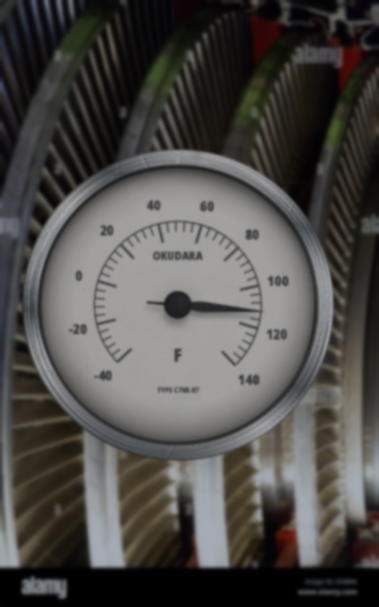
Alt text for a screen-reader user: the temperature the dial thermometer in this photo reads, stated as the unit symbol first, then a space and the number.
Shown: °F 112
